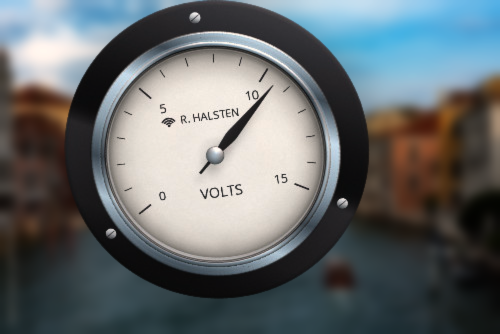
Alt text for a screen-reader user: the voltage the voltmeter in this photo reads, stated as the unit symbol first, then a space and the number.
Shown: V 10.5
